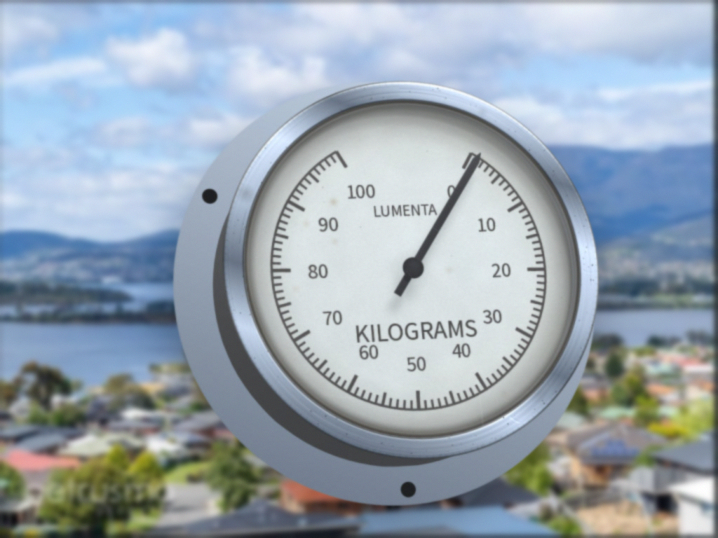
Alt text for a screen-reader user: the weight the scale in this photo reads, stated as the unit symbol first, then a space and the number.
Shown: kg 1
